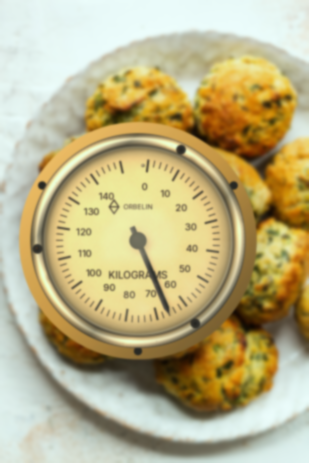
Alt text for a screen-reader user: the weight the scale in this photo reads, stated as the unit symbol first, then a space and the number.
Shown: kg 66
